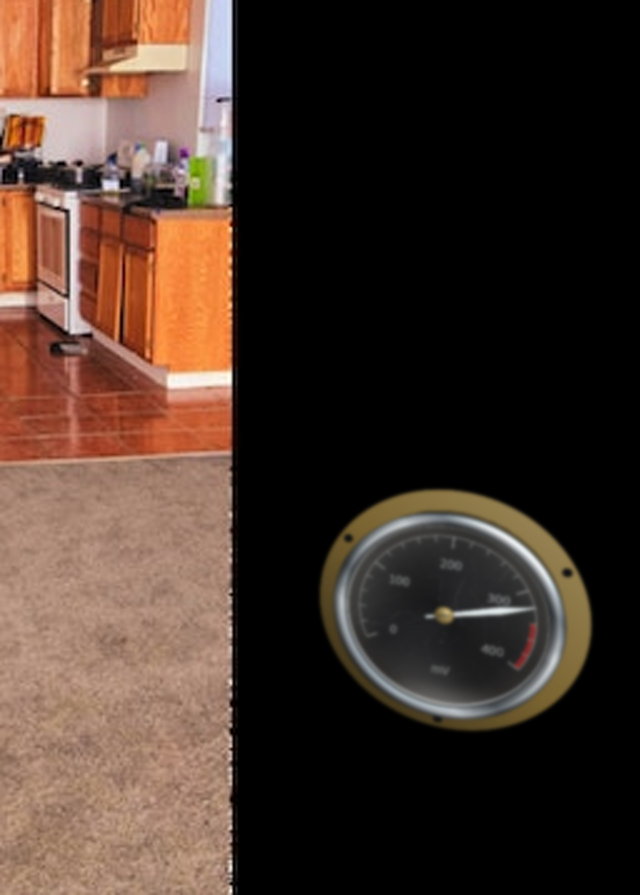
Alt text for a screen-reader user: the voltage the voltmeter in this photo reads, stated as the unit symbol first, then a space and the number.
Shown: mV 320
